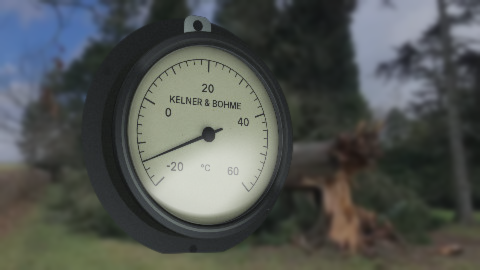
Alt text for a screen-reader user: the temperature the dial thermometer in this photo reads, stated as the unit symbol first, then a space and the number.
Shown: °C -14
